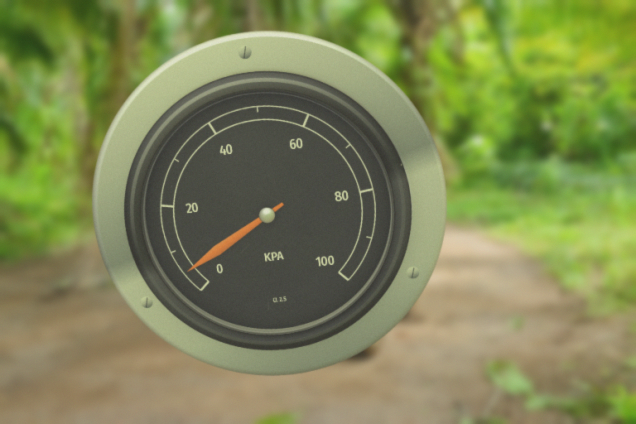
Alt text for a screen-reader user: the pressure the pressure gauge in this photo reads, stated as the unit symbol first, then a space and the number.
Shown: kPa 5
